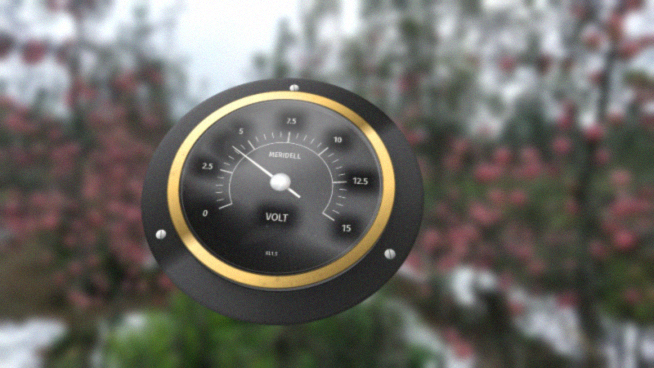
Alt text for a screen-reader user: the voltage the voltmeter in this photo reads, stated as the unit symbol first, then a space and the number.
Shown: V 4
